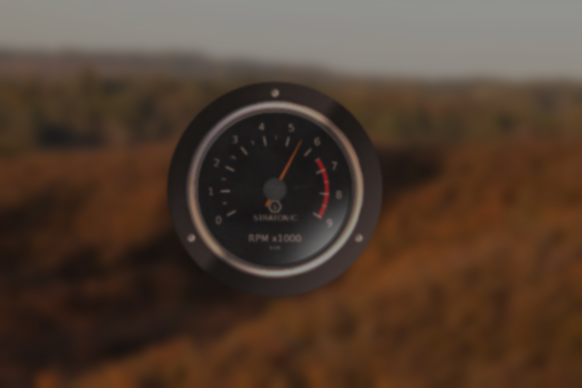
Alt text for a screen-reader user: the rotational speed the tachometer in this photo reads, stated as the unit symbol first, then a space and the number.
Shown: rpm 5500
